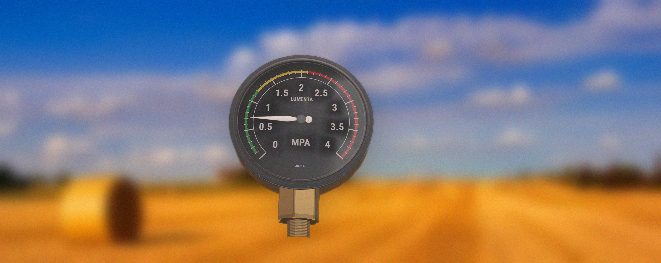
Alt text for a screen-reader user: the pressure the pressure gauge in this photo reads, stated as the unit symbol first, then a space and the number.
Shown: MPa 0.7
